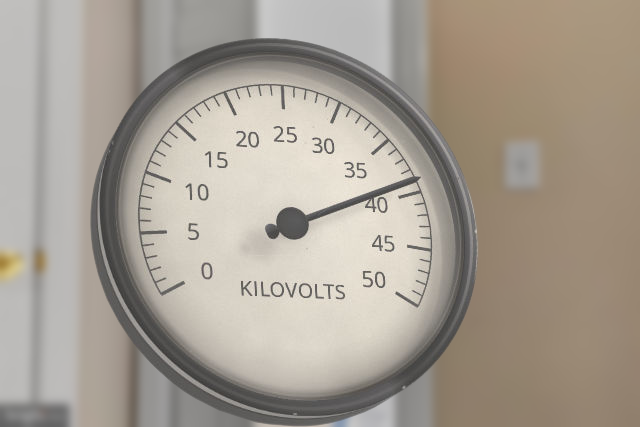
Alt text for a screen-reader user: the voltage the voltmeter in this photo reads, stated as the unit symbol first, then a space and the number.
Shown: kV 39
